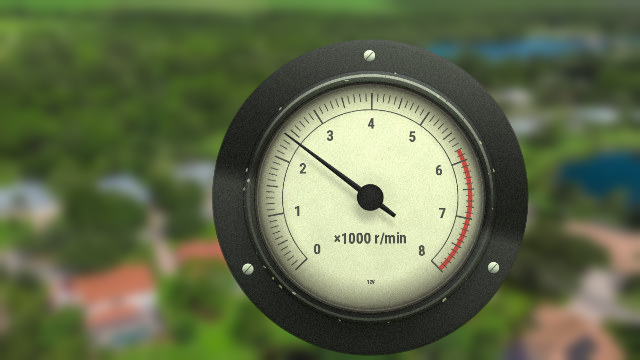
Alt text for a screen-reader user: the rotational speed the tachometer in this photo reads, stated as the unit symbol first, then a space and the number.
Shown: rpm 2400
